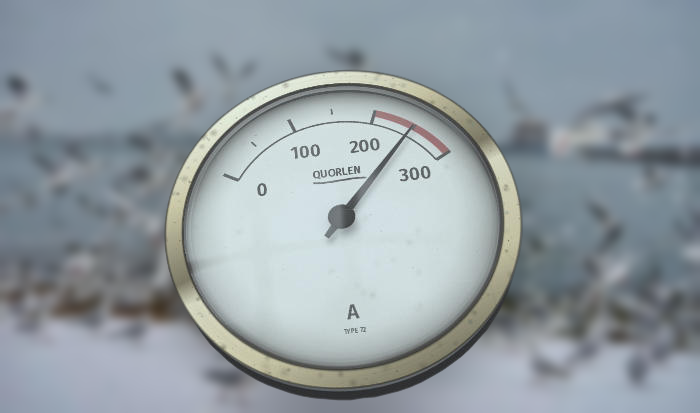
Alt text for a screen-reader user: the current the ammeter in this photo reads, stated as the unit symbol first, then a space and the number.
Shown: A 250
